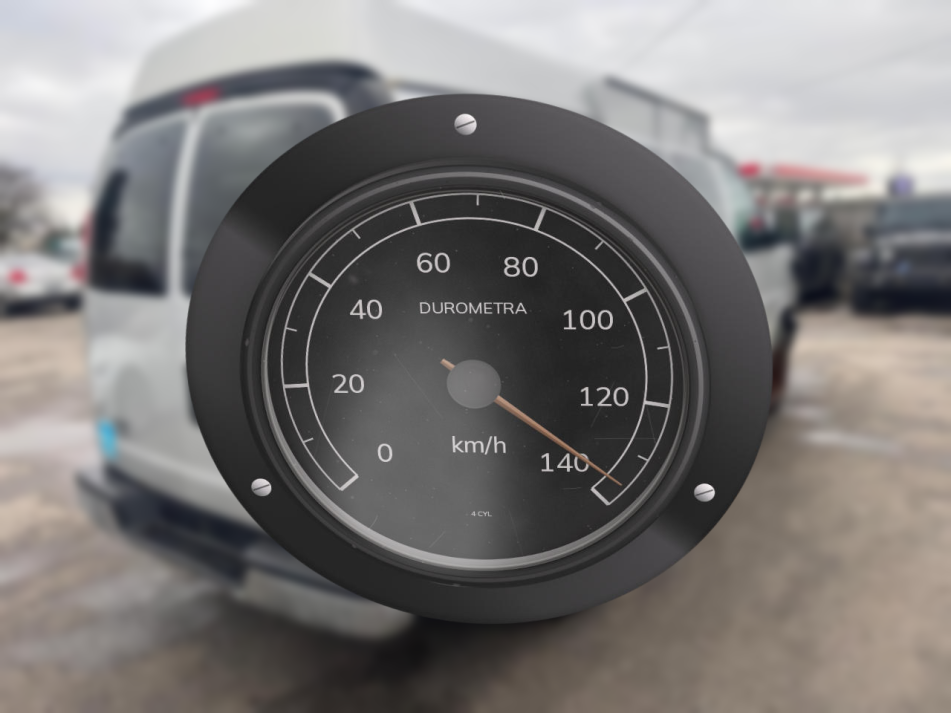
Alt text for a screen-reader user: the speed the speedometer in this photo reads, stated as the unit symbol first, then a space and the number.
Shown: km/h 135
